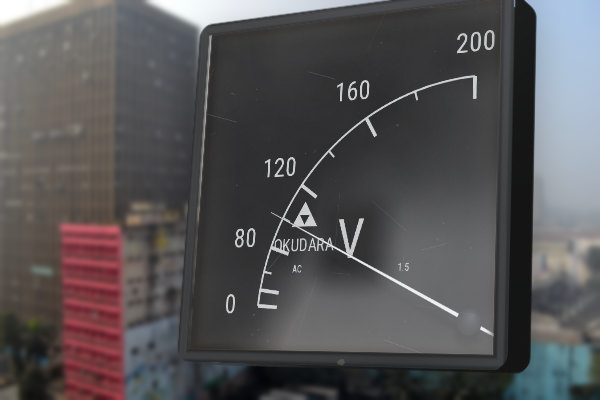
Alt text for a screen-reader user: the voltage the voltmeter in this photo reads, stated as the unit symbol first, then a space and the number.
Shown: V 100
